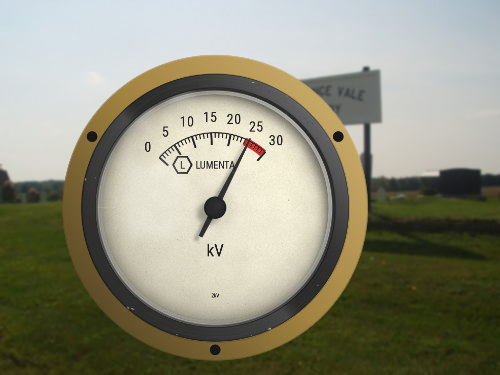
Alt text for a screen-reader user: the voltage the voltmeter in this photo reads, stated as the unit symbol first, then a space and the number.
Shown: kV 25
